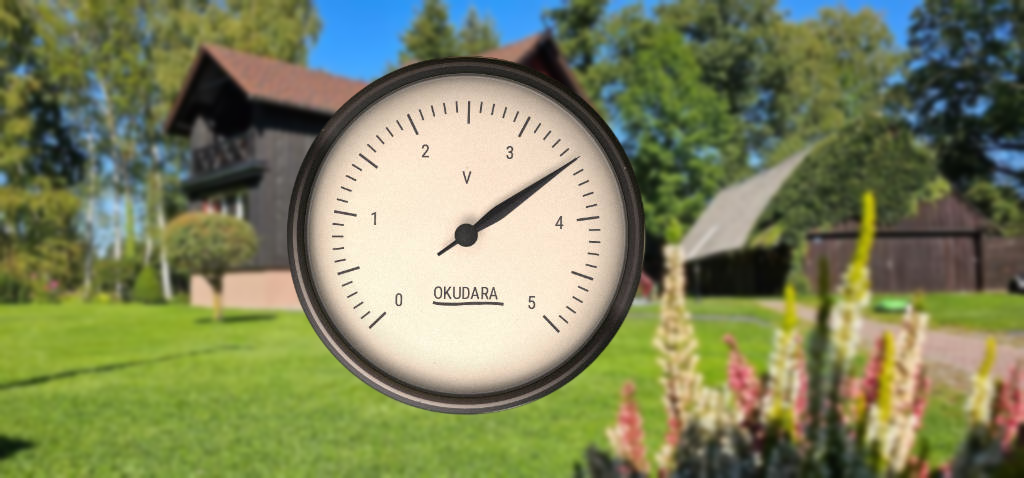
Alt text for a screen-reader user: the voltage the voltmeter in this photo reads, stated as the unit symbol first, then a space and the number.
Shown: V 3.5
